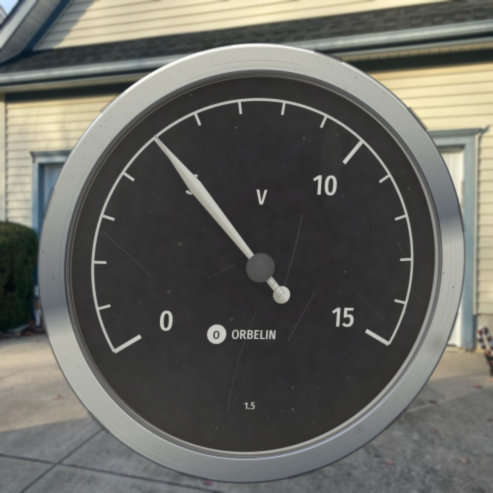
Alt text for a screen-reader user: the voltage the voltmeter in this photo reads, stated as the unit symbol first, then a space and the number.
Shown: V 5
